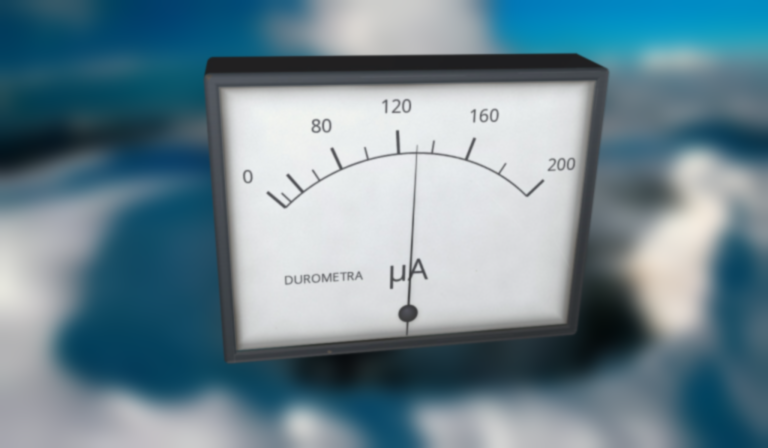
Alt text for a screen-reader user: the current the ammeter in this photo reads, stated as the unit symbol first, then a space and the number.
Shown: µA 130
